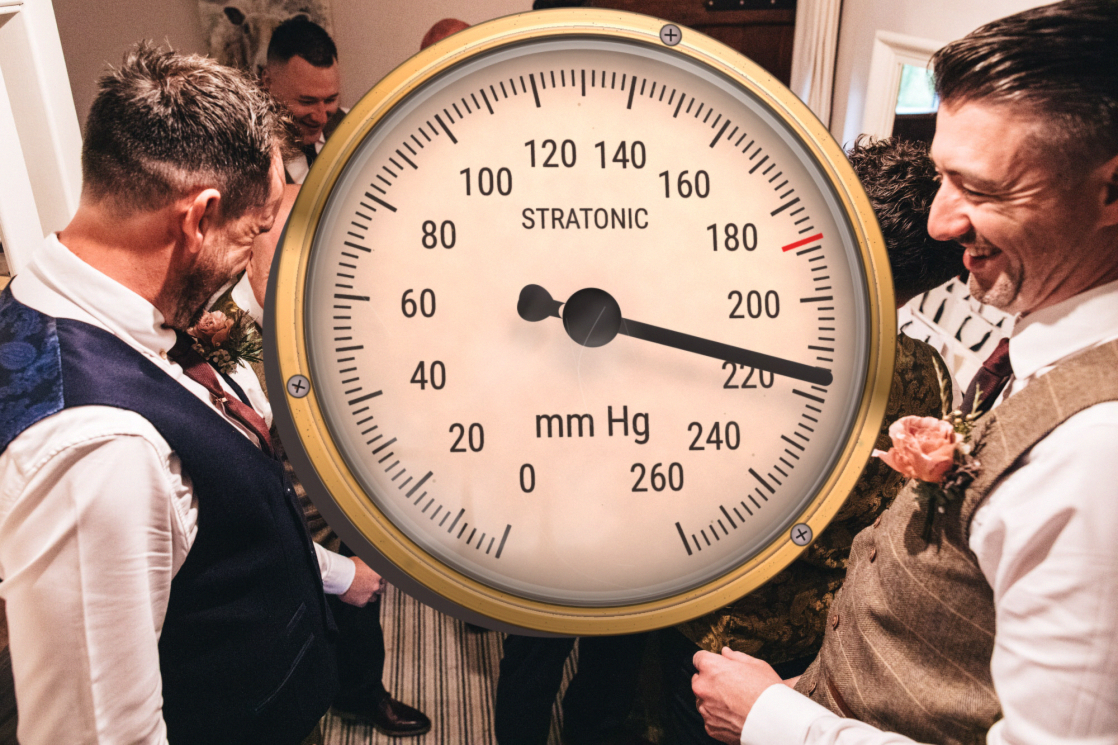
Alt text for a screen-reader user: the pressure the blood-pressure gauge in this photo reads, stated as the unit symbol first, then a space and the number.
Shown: mmHg 216
